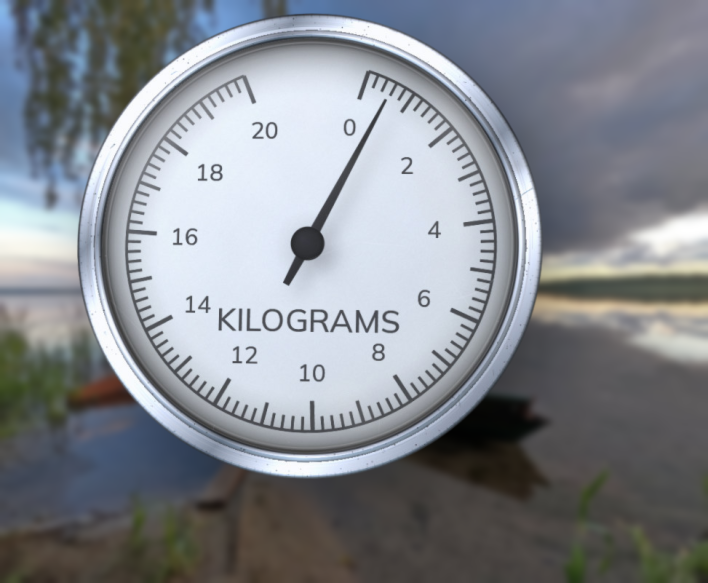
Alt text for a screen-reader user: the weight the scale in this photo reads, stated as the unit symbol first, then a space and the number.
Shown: kg 0.6
